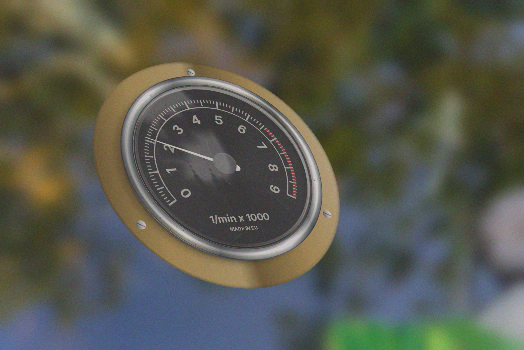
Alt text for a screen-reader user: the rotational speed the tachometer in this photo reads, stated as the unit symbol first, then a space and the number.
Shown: rpm 2000
